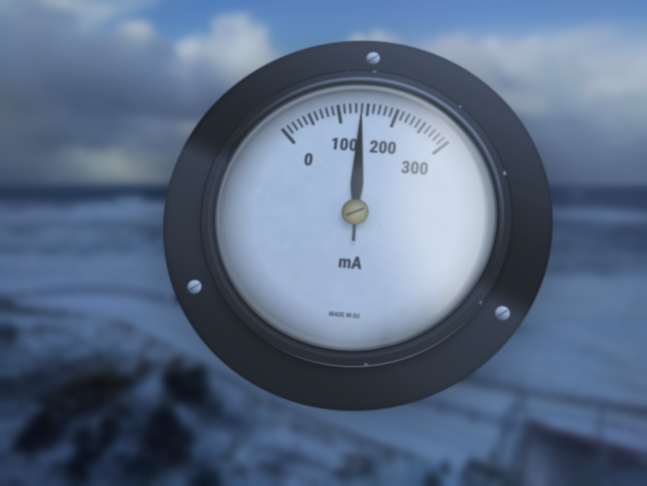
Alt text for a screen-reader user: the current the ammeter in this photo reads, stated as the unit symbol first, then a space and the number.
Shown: mA 140
